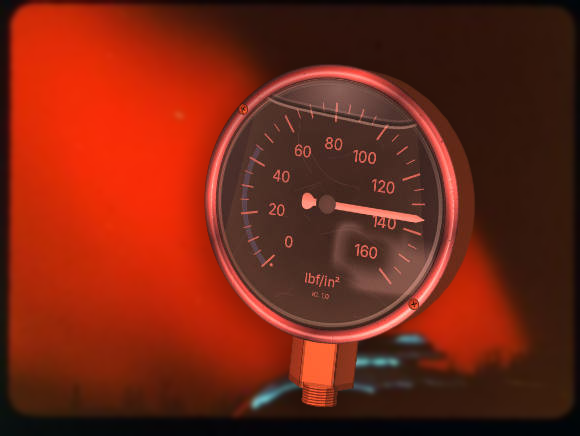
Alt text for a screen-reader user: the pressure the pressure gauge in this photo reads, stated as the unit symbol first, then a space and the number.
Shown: psi 135
